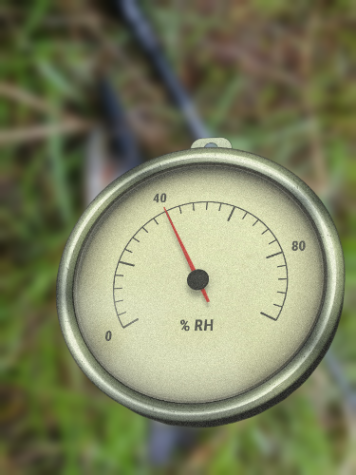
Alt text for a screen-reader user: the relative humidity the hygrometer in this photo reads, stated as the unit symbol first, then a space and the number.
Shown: % 40
